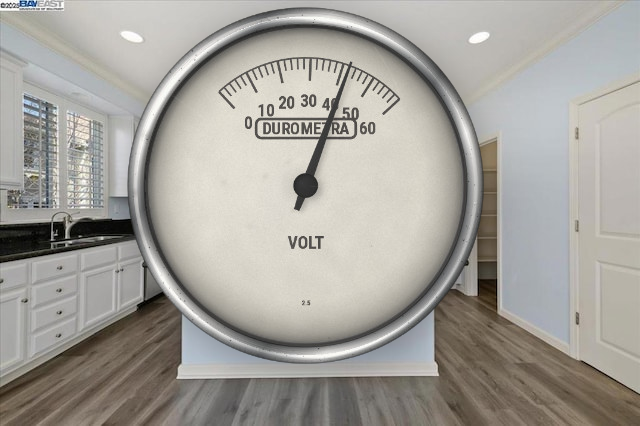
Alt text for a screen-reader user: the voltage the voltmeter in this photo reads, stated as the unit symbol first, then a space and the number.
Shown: V 42
